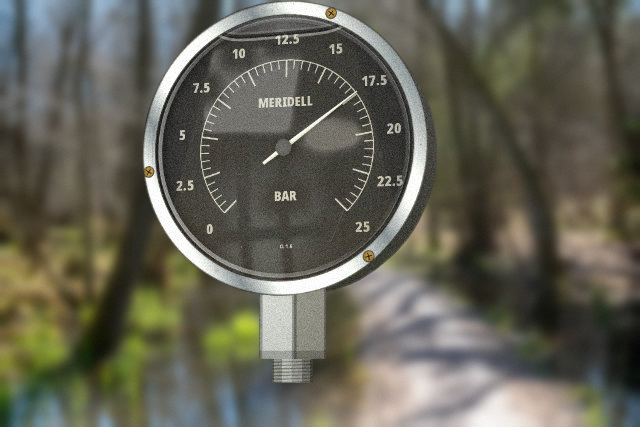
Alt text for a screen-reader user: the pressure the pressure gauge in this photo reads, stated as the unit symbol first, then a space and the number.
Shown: bar 17.5
